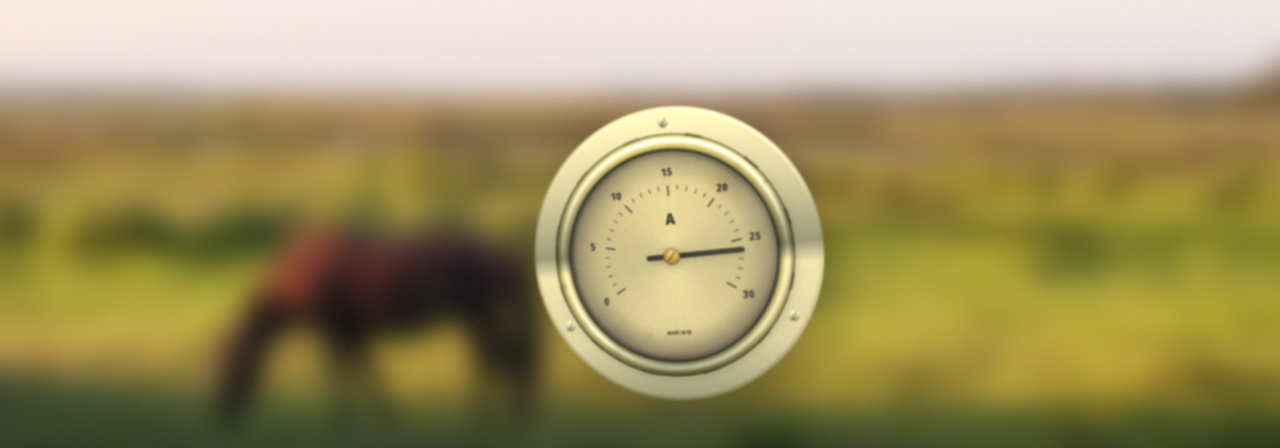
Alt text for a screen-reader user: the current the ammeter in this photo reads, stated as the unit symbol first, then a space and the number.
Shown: A 26
